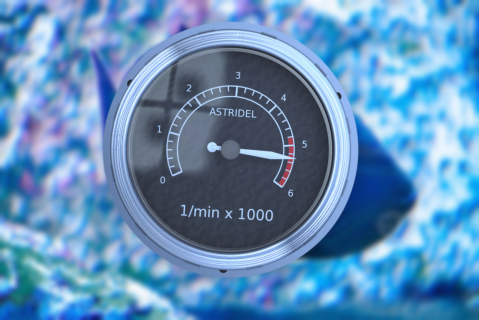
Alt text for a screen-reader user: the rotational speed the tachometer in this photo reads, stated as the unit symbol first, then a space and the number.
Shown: rpm 5300
